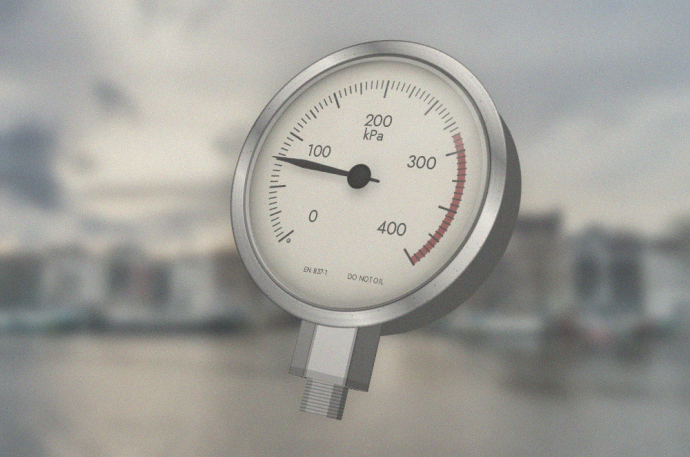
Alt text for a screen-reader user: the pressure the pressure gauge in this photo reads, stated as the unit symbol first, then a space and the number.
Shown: kPa 75
